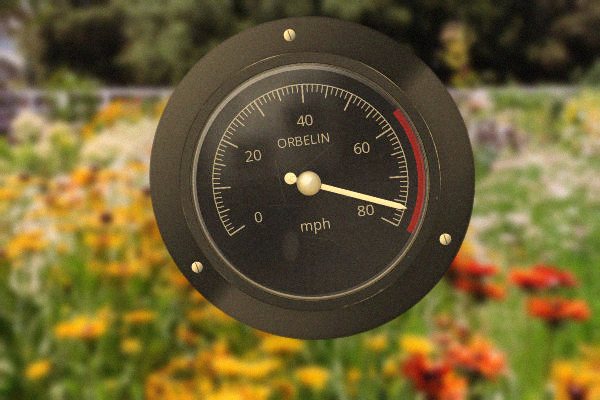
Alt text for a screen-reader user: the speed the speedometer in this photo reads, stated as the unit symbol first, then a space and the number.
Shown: mph 76
